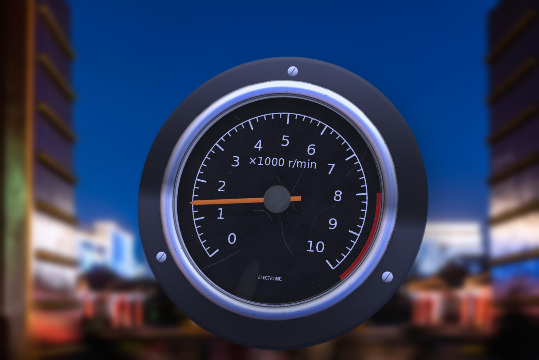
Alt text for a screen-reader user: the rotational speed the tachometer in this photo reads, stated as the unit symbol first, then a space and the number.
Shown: rpm 1400
